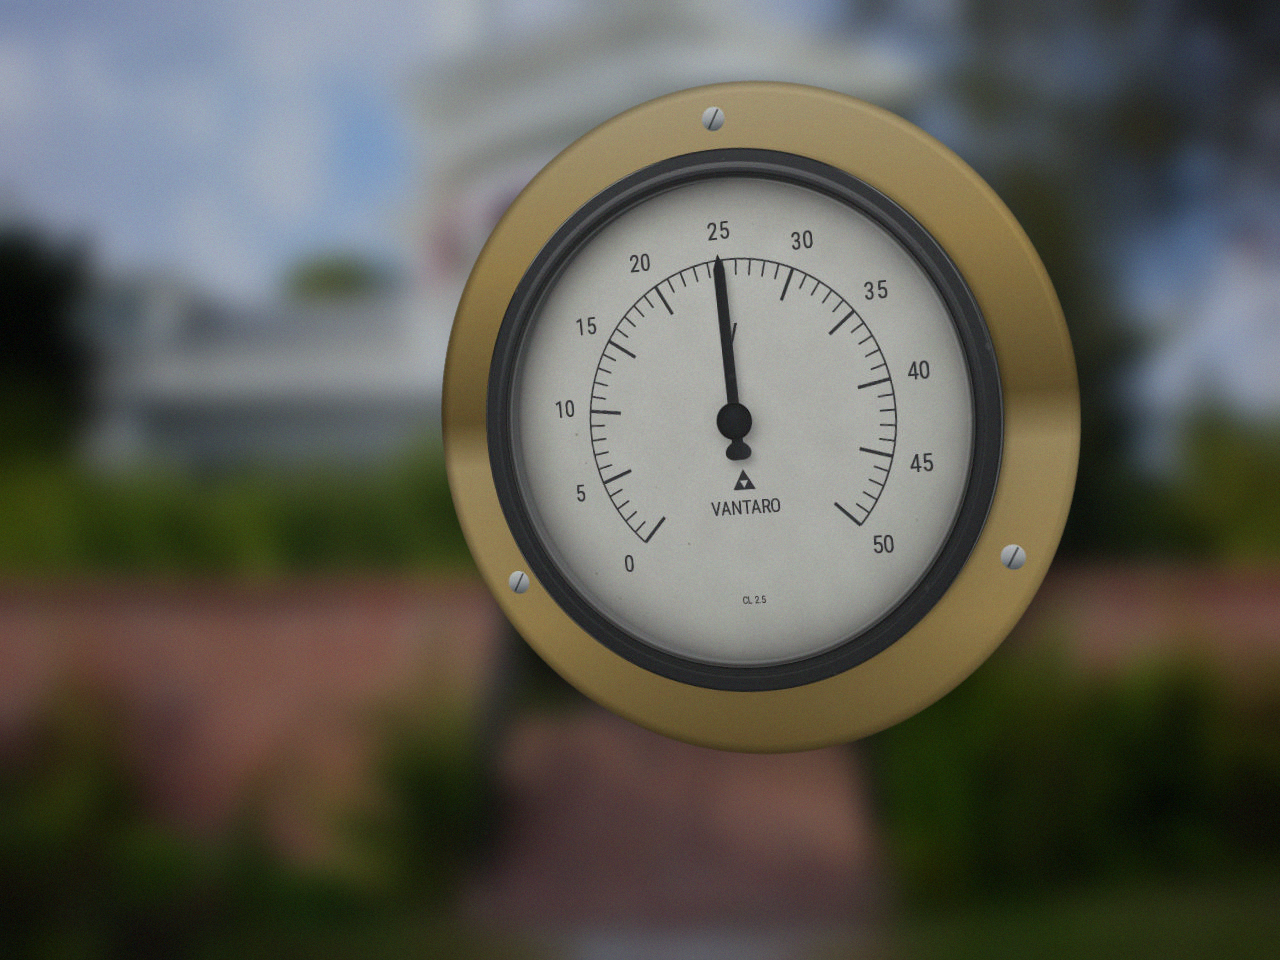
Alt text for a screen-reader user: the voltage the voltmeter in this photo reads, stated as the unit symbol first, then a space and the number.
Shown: V 25
